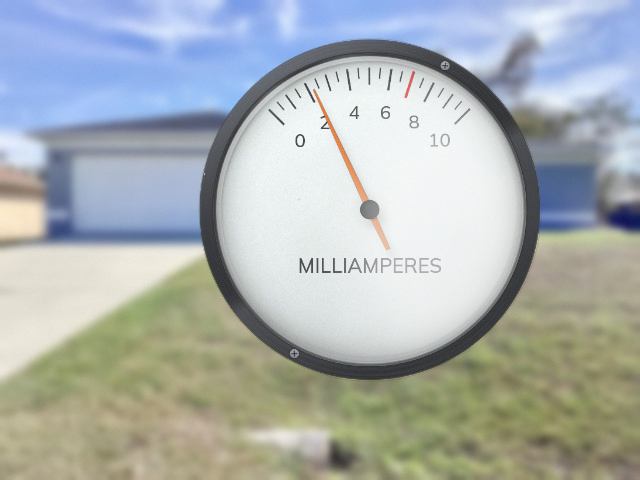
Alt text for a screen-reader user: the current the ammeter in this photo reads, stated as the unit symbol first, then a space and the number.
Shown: mA 2.25
